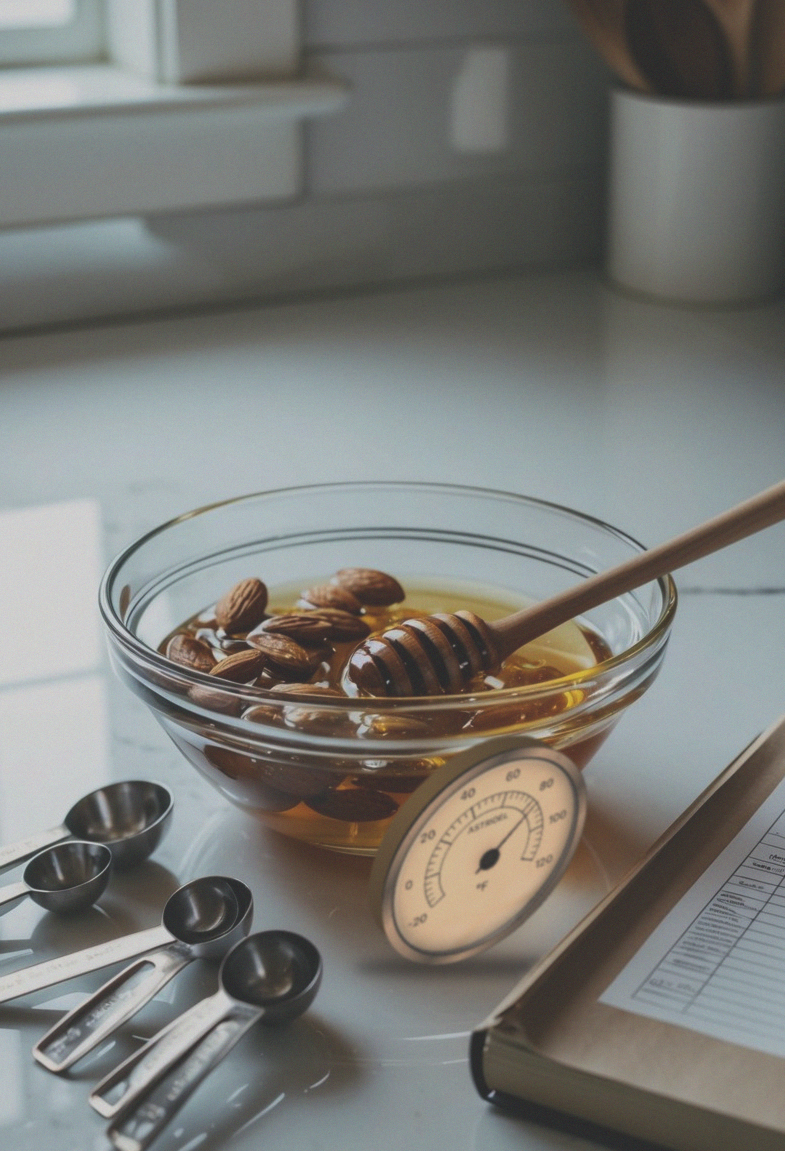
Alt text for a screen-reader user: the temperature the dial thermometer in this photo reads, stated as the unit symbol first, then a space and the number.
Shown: °F 80
